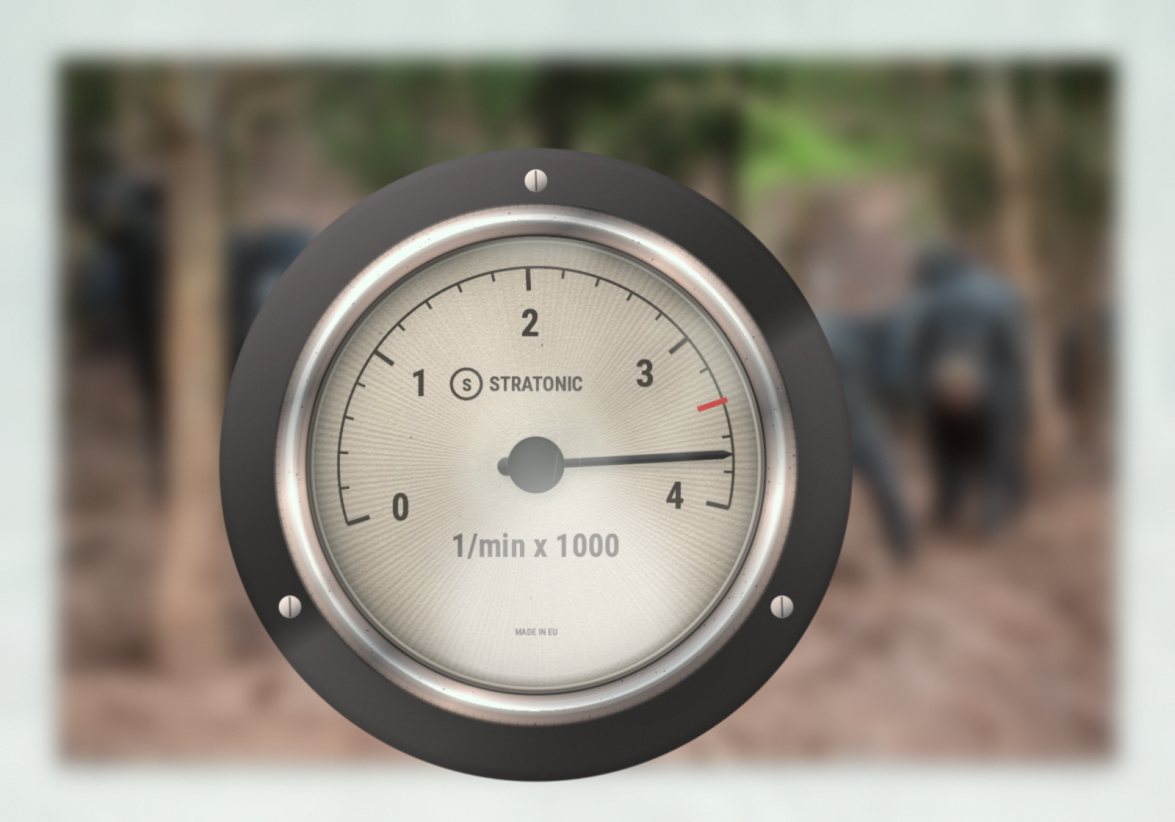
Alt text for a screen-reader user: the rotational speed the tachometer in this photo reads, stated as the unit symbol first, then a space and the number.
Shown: rpm 3700
